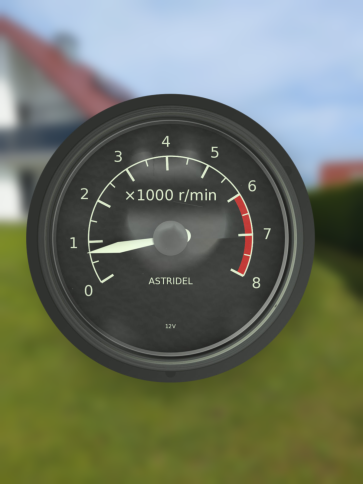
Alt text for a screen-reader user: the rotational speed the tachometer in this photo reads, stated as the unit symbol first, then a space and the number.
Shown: rpm 750
